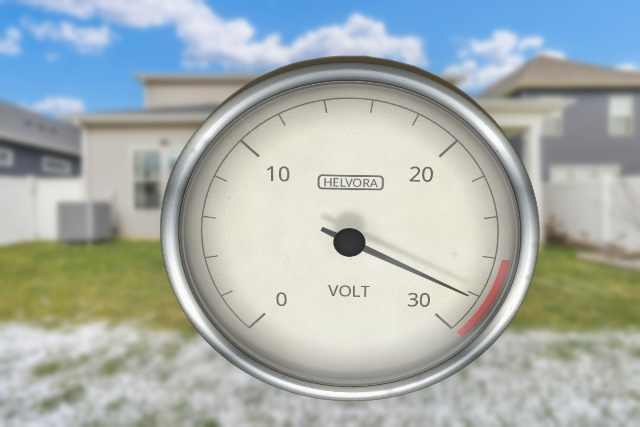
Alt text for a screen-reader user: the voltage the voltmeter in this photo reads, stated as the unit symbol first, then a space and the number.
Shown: V 28
